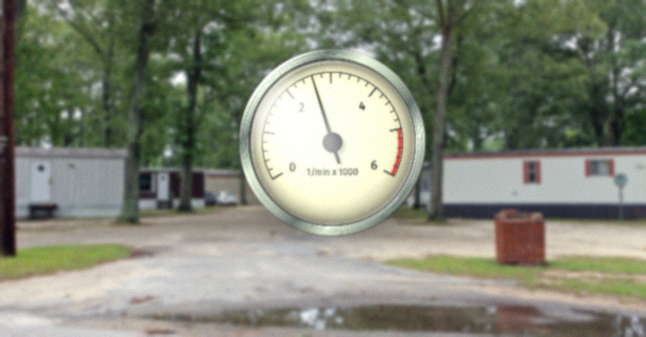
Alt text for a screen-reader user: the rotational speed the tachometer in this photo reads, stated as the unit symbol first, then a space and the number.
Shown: rpm 2600
